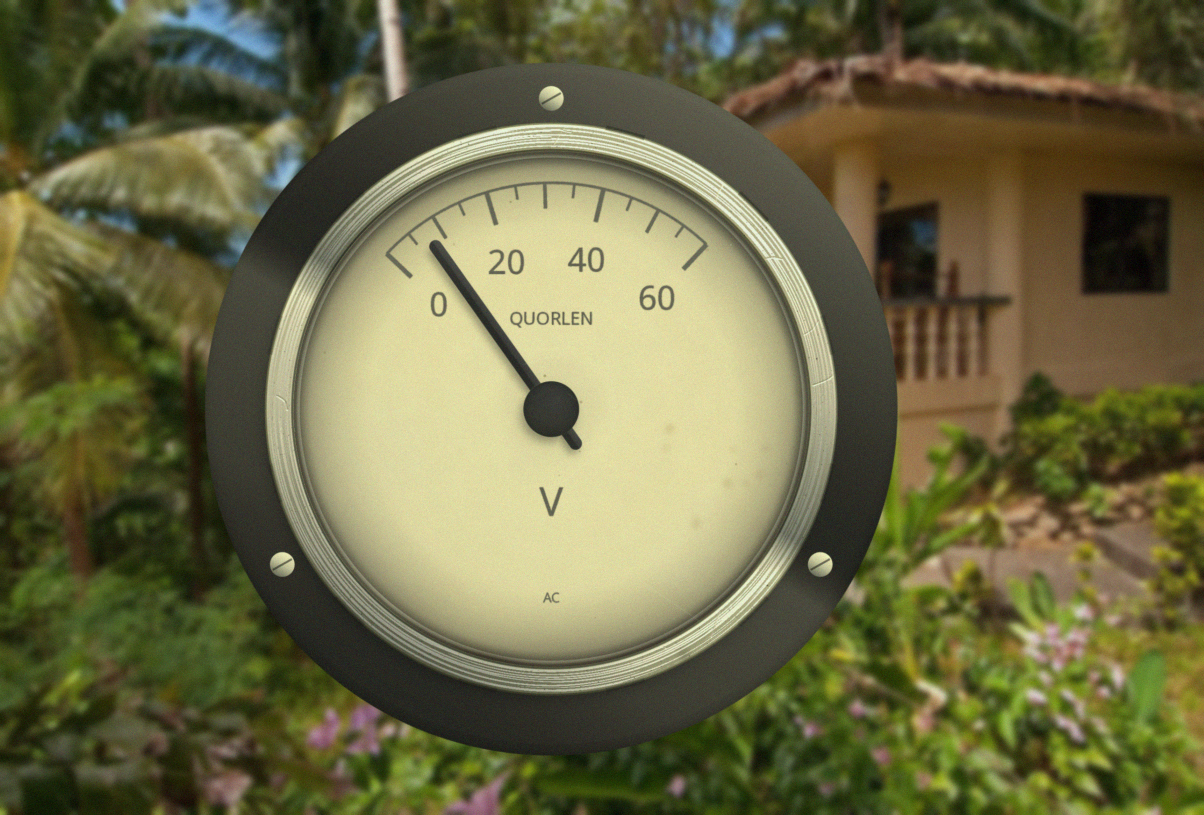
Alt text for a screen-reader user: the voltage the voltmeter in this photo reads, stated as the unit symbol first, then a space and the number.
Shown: V 7.5
